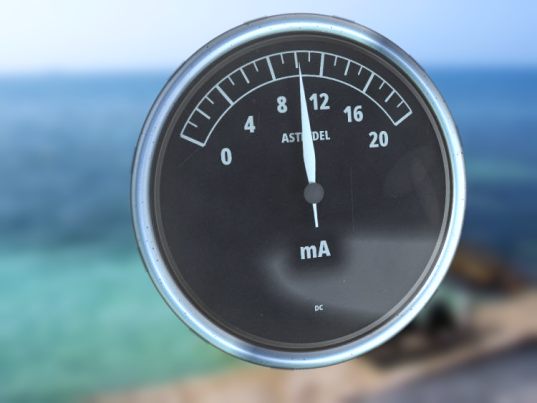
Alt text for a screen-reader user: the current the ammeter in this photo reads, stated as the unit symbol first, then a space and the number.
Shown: mA 10
